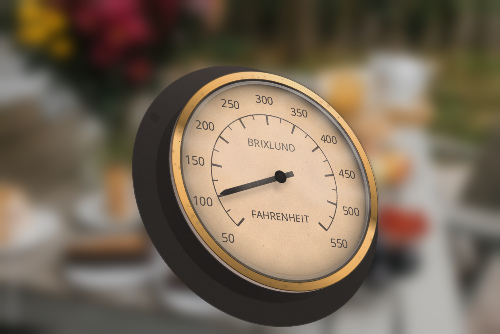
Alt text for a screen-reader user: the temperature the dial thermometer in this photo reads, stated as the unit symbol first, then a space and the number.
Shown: °F 100
